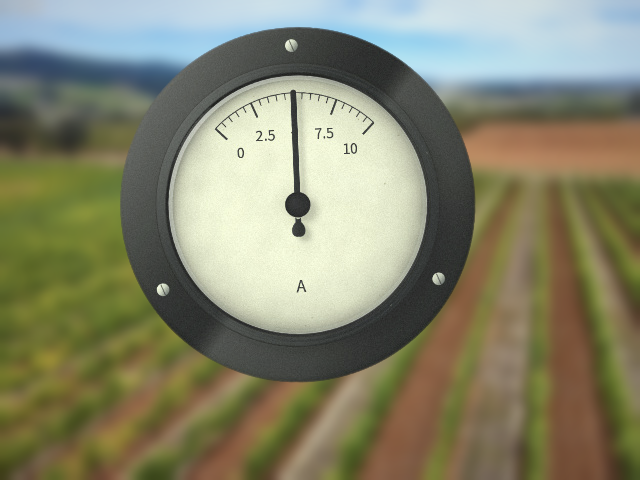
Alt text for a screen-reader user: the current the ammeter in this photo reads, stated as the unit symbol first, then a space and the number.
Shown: A 5
